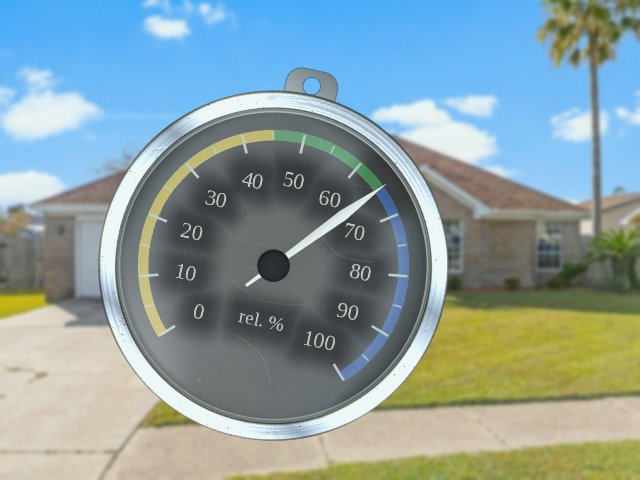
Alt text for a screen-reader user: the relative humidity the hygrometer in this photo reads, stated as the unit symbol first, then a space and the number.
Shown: % 65
